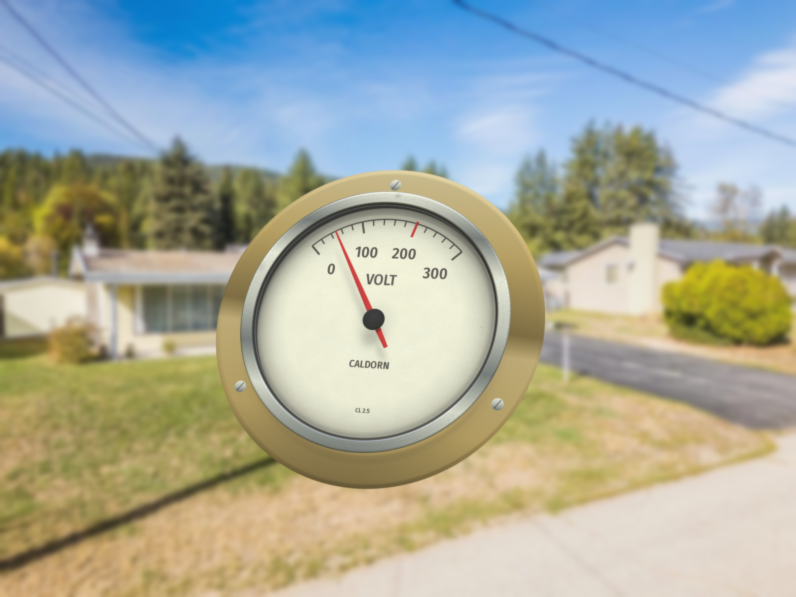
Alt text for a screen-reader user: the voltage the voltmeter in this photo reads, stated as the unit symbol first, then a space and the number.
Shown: V 50
